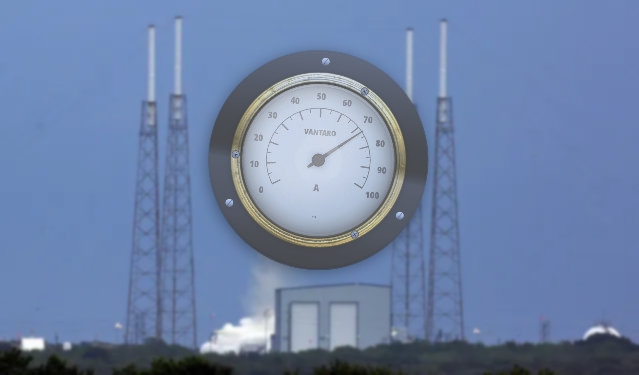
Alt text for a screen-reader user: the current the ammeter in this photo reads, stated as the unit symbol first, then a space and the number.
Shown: A 72.5
